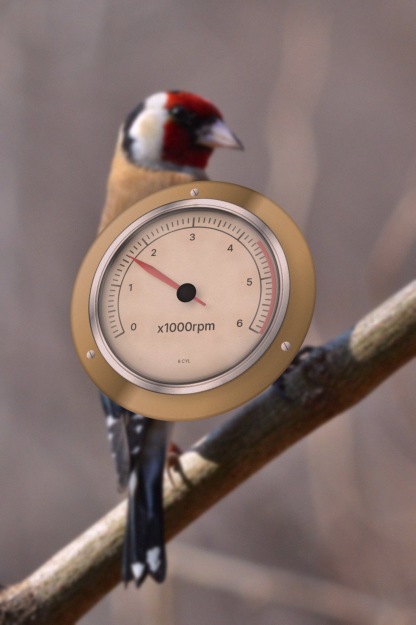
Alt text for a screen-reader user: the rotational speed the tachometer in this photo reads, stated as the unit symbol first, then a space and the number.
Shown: rpm 1600
